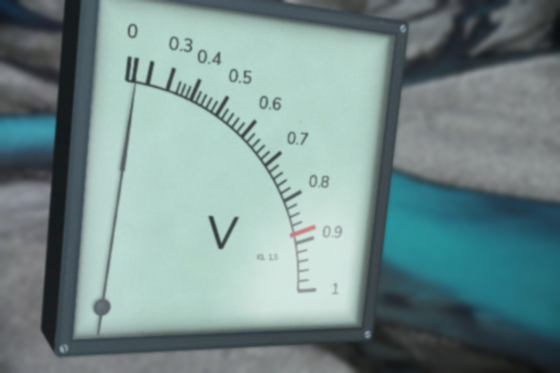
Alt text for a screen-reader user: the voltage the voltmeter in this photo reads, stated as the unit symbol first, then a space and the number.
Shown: V 0.1
